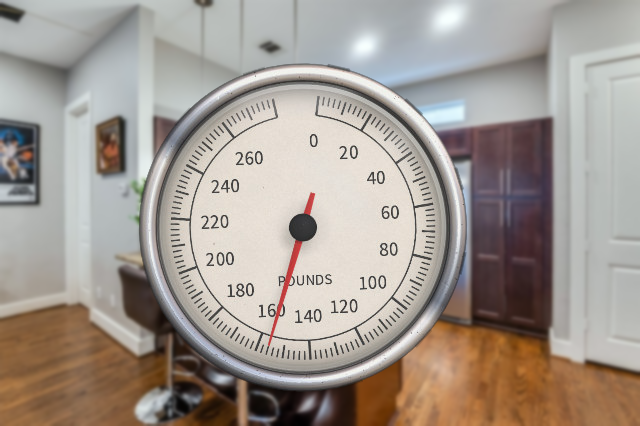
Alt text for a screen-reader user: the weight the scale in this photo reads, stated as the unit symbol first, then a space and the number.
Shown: lb 156
